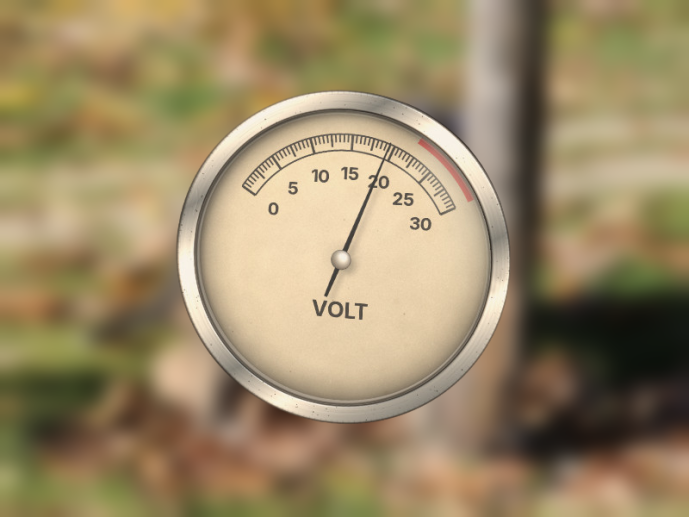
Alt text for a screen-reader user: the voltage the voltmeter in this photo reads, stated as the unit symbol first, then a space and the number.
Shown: V 19.5
